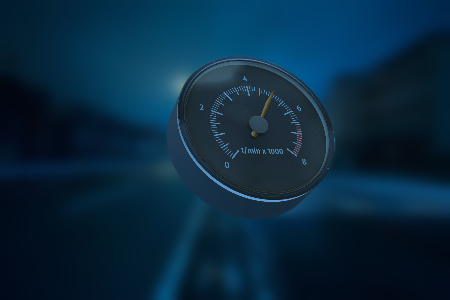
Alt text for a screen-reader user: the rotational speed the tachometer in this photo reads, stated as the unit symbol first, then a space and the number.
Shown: rpm 5000
